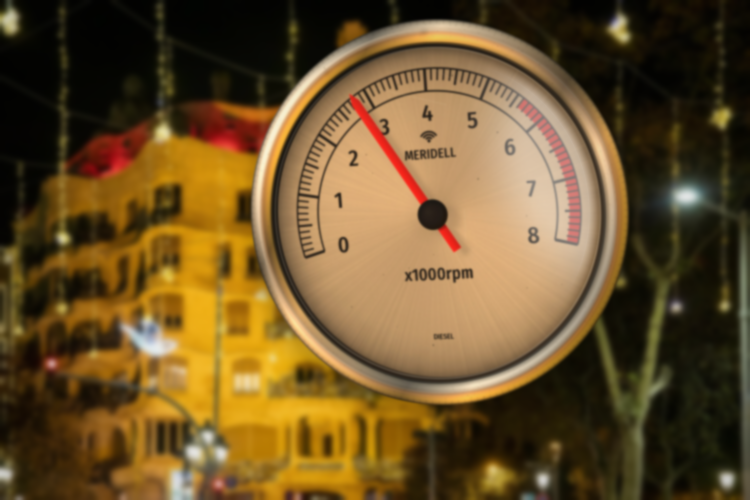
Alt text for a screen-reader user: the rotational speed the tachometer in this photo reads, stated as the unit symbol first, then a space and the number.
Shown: rpm 2800
